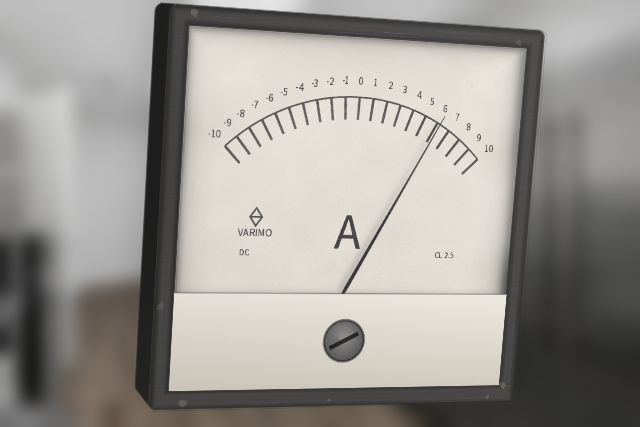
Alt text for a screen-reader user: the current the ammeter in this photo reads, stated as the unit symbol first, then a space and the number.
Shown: A 6
